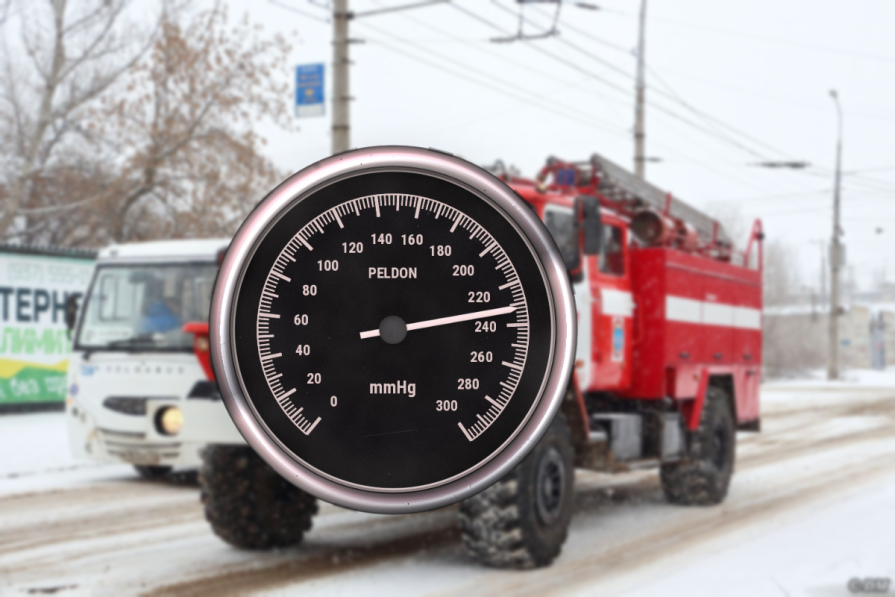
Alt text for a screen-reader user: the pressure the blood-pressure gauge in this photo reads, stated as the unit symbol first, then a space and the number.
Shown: mmHg 232
